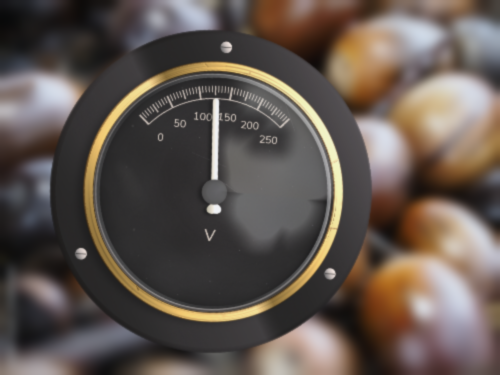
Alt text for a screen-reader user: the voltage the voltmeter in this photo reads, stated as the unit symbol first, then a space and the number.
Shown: V 125
